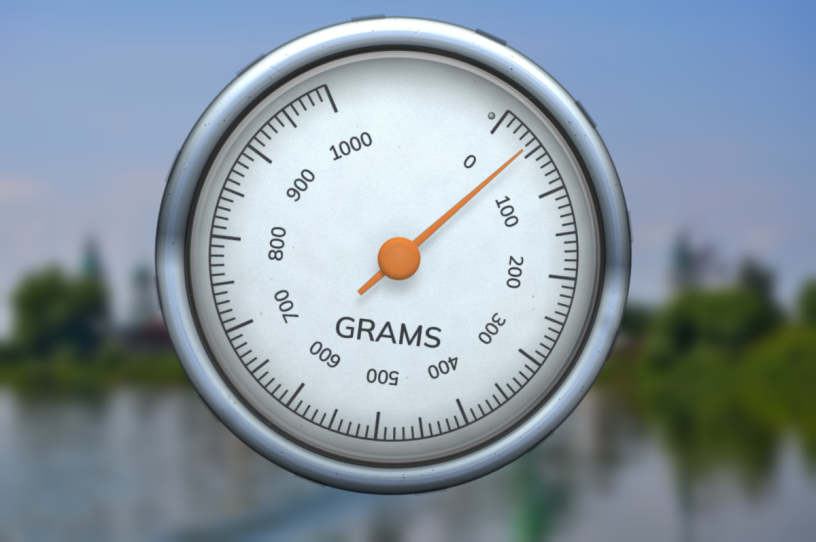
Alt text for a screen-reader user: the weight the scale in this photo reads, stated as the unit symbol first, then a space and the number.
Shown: g 40
